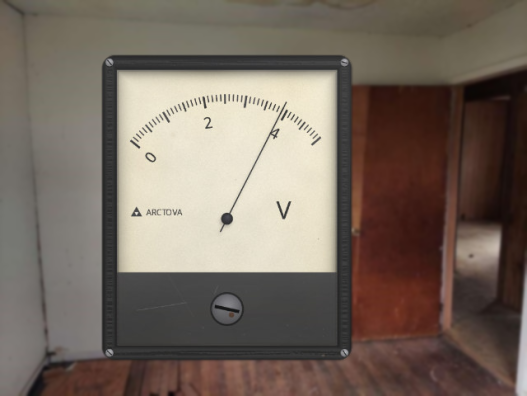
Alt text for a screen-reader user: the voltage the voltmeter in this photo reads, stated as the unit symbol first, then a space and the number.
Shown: V 3.9
